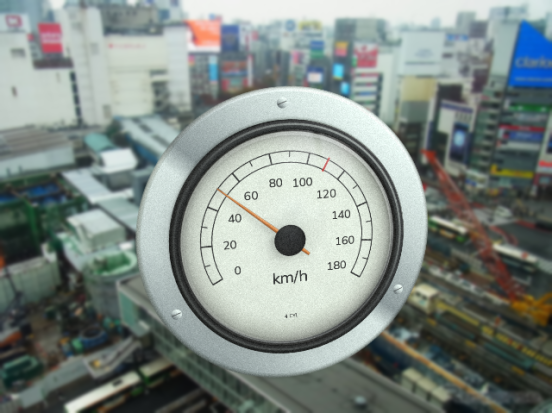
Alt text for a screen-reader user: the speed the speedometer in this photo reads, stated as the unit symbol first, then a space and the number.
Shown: km/h 50
